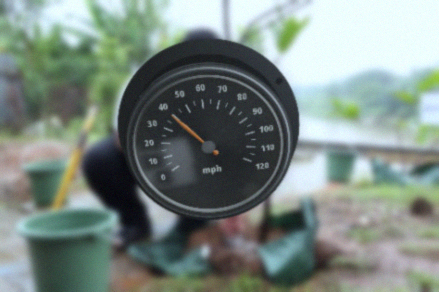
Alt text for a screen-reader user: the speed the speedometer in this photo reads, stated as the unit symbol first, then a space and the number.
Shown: mph 40
